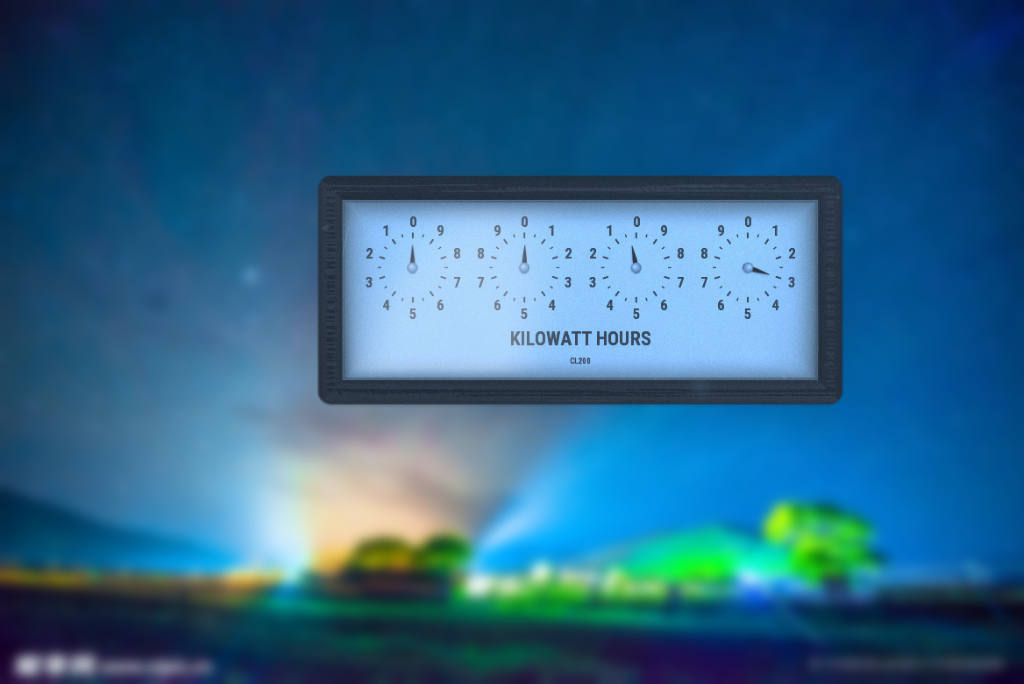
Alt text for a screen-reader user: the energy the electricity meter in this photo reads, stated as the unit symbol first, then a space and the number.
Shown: kWh 3
